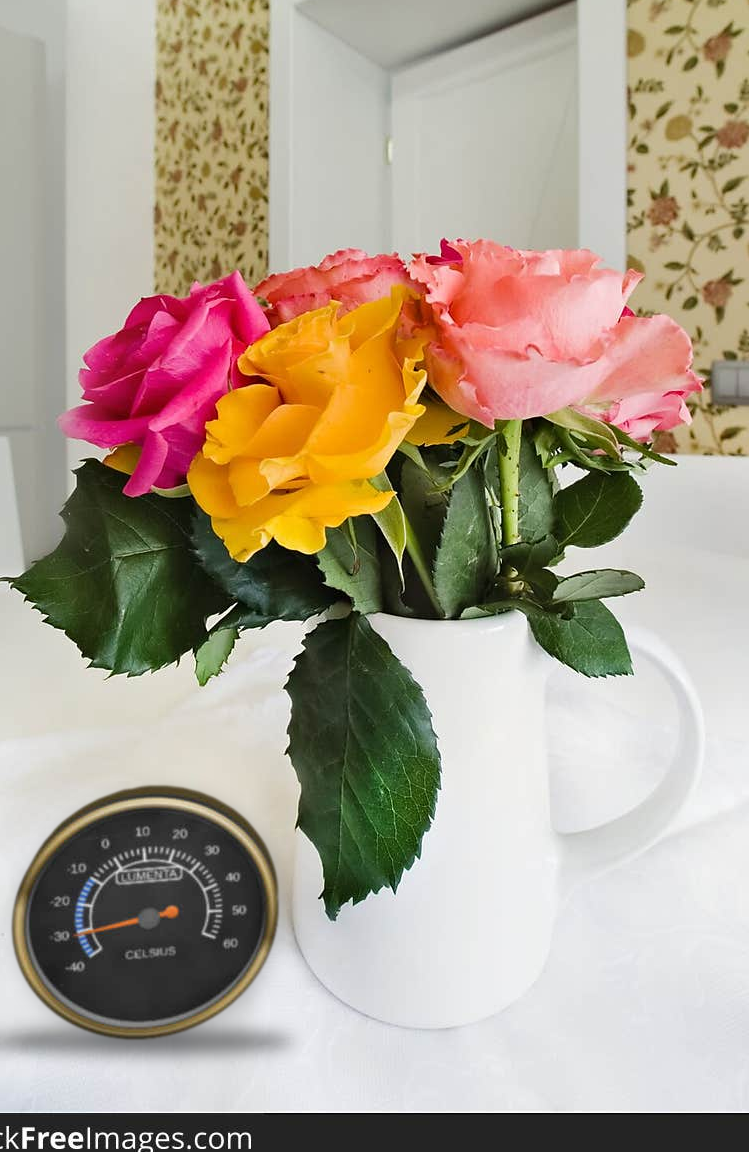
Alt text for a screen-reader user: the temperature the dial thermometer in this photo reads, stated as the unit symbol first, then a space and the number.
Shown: °C -30
